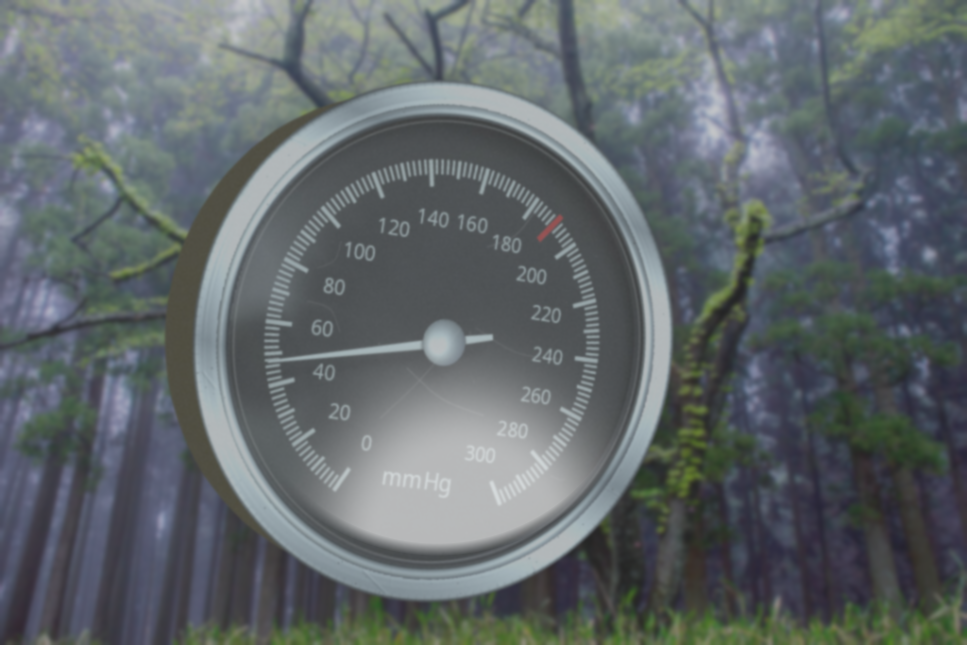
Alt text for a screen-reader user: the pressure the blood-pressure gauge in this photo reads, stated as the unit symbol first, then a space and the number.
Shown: mmHg 48
